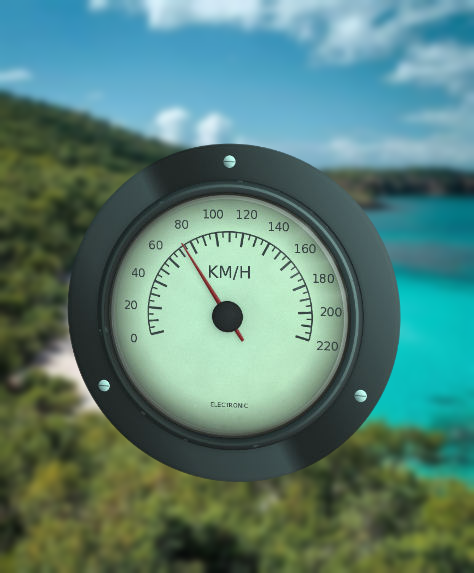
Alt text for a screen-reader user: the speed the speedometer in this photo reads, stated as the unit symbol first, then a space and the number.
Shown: km/h 75
